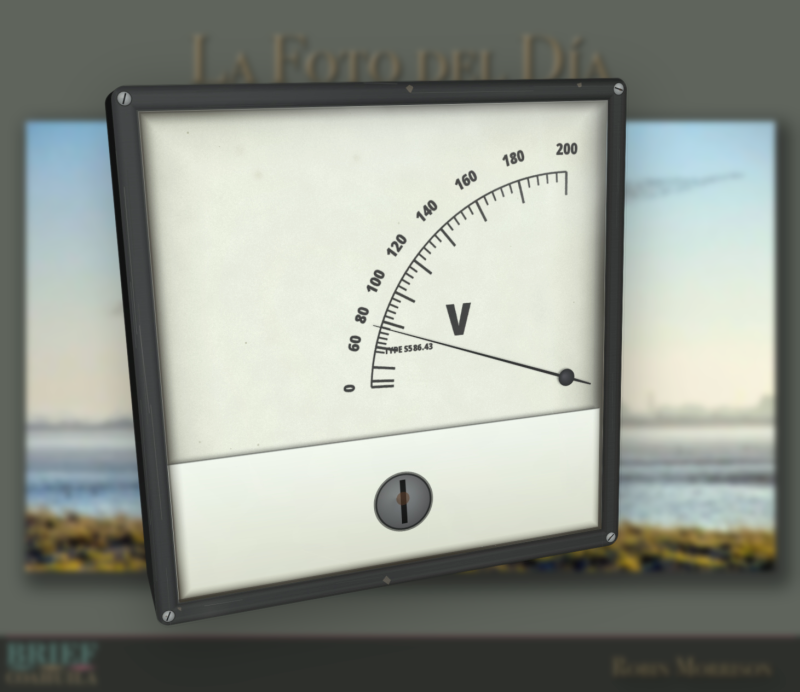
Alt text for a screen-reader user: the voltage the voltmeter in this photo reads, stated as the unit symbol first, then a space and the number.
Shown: V 76
